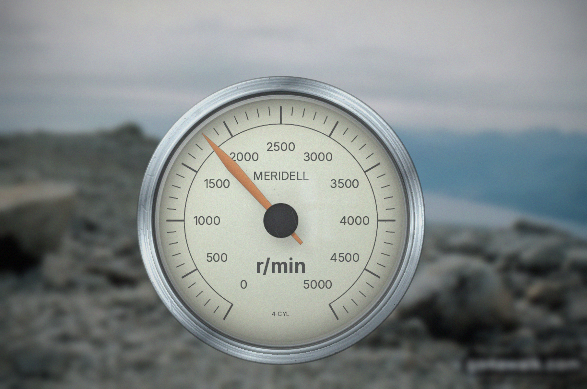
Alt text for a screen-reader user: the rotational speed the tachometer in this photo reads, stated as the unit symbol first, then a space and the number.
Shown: rpm 1800
